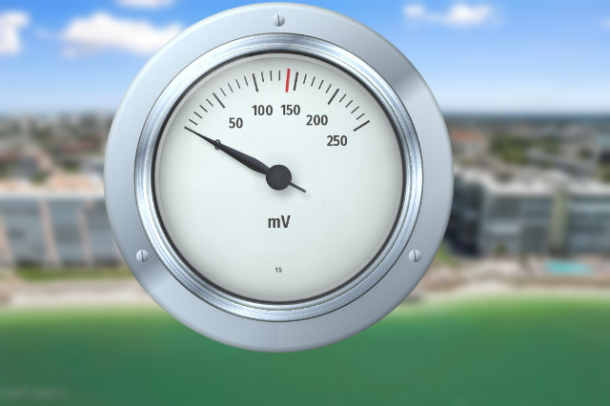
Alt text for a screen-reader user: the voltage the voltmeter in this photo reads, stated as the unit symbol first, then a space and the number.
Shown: mV 0
